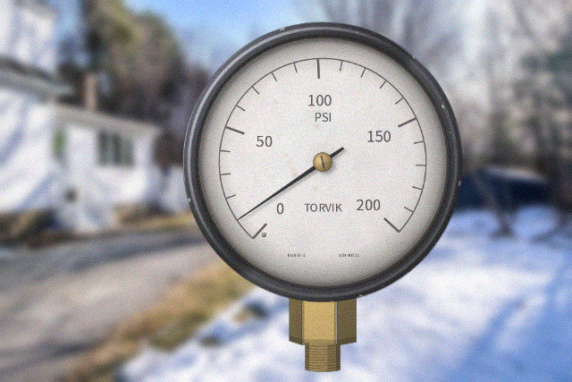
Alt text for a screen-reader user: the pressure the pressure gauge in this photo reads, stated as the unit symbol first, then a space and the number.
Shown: psi 10
